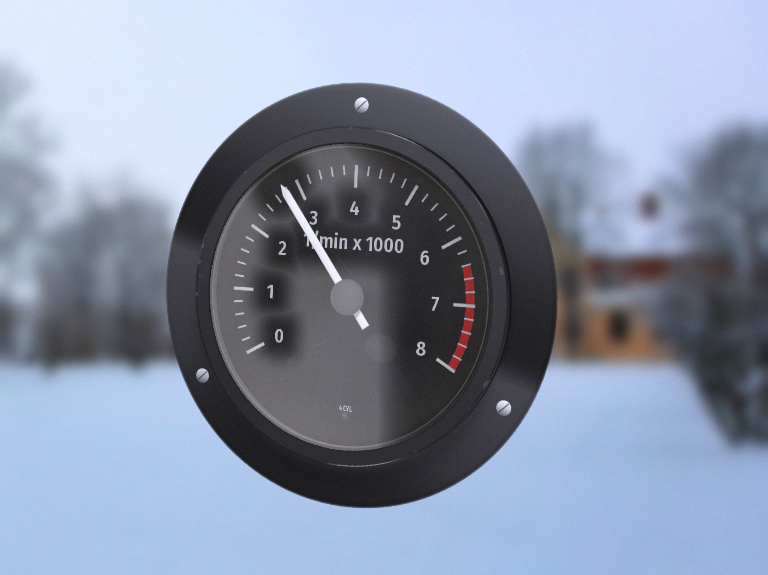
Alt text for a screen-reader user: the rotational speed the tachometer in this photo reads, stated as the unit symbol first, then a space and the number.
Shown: rpm 2800
